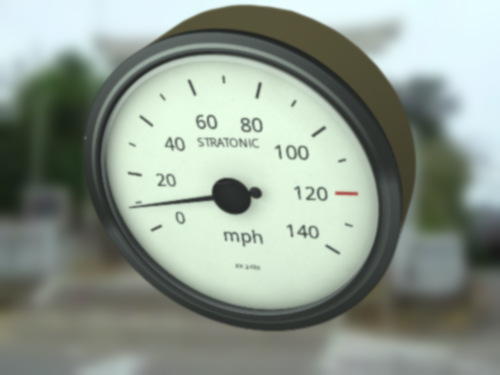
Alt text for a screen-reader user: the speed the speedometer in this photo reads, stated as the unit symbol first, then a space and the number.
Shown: mph 10
